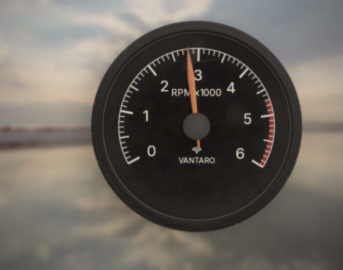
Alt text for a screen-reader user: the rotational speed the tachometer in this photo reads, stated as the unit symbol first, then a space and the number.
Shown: rpm 2800
